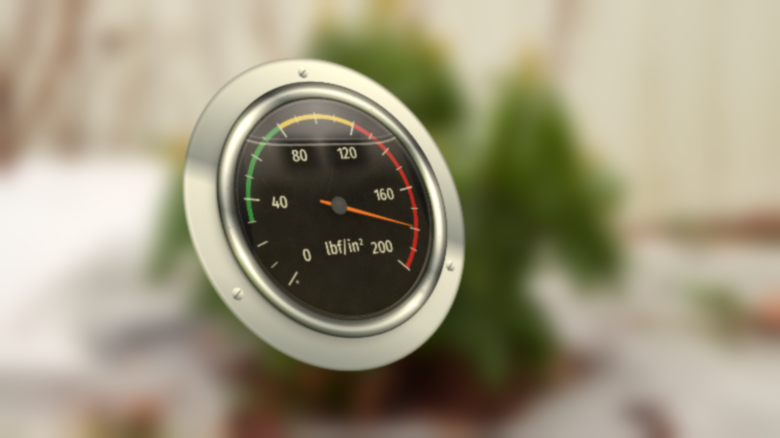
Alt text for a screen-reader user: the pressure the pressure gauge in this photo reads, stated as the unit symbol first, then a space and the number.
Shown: psi 180
